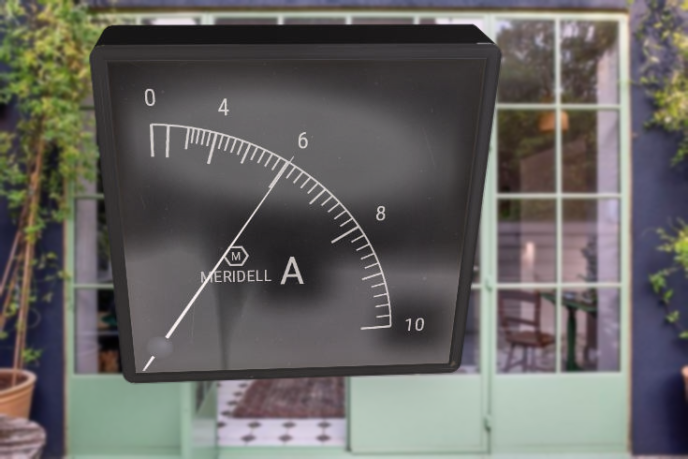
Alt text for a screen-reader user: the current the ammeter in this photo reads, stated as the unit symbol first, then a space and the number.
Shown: A 6
